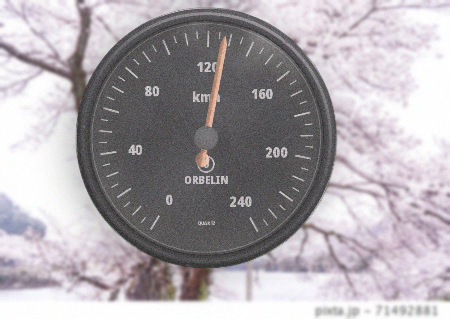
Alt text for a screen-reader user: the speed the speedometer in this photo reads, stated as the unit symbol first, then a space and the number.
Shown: km/h 127.5
